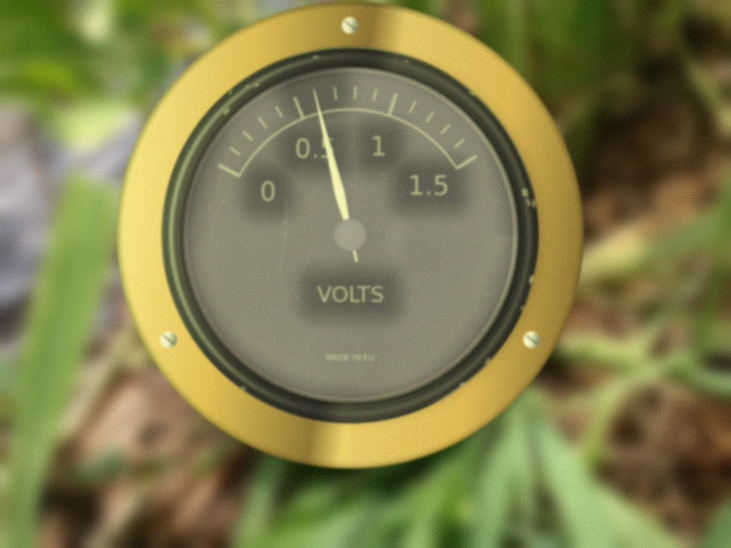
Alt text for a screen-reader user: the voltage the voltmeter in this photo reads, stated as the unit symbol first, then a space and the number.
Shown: V 0.6
